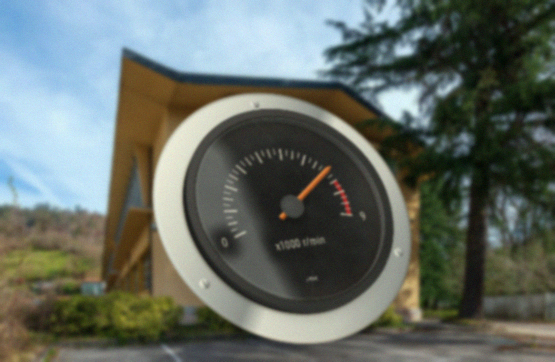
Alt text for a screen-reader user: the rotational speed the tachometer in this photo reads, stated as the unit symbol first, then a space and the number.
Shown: rpm 7000
